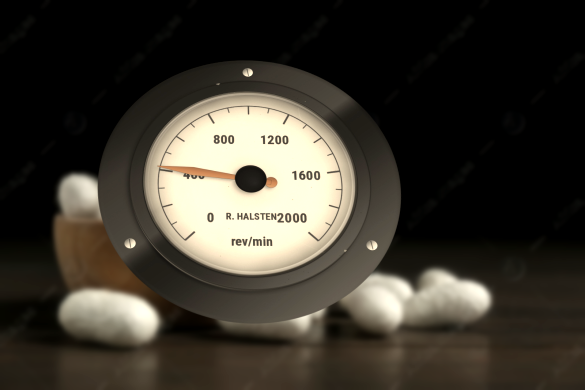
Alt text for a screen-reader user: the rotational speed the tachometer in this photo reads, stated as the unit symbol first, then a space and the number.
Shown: rpm 400
